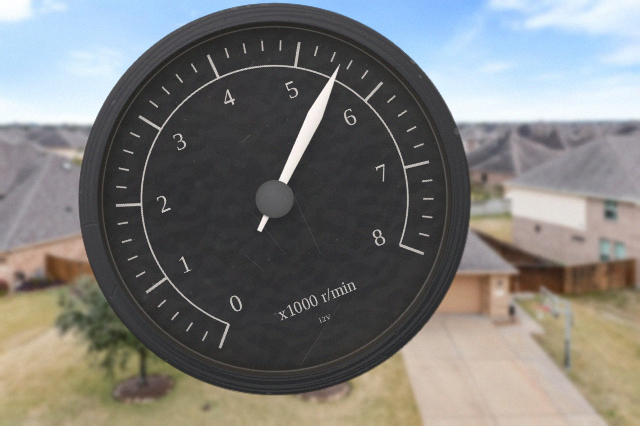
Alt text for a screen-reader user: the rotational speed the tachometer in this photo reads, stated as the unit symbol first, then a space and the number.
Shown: rpm 5500
